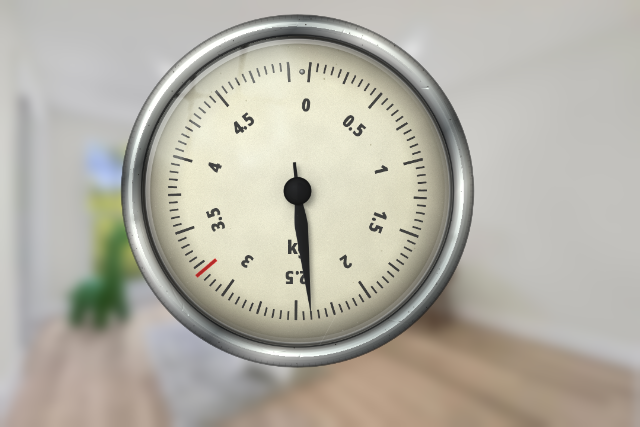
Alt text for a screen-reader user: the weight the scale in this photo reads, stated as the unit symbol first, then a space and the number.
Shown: kg 2.4
